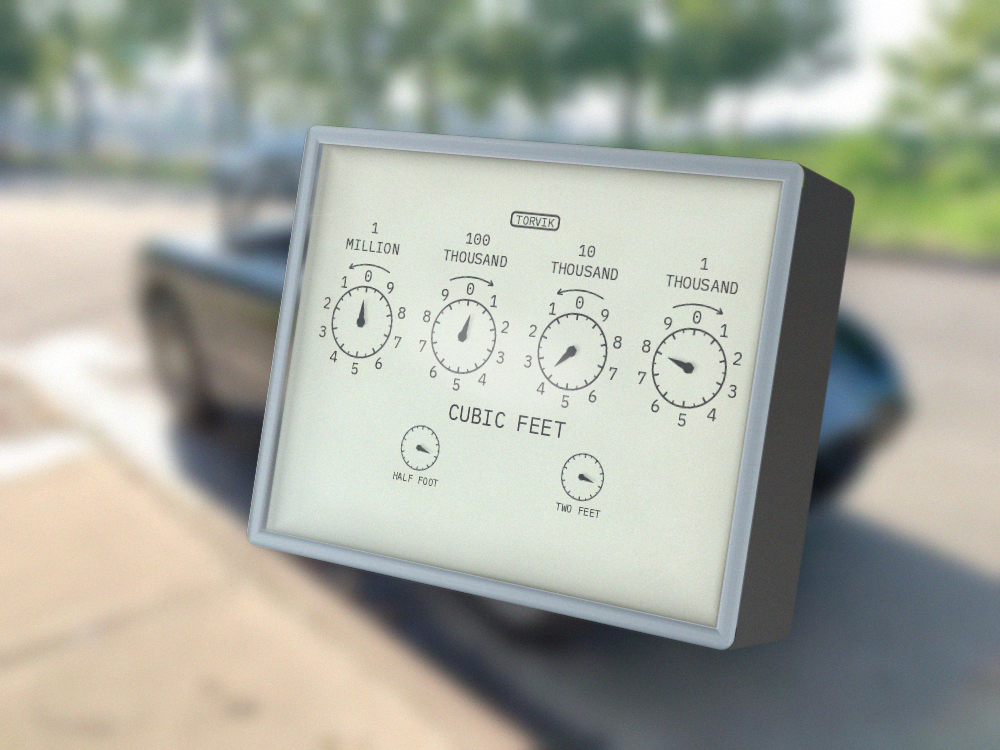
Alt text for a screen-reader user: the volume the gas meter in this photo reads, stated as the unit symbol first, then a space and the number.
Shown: ft³ 3800
